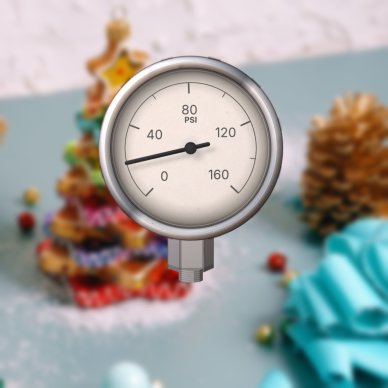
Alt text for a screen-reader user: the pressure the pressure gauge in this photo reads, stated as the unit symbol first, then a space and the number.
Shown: psi 20
